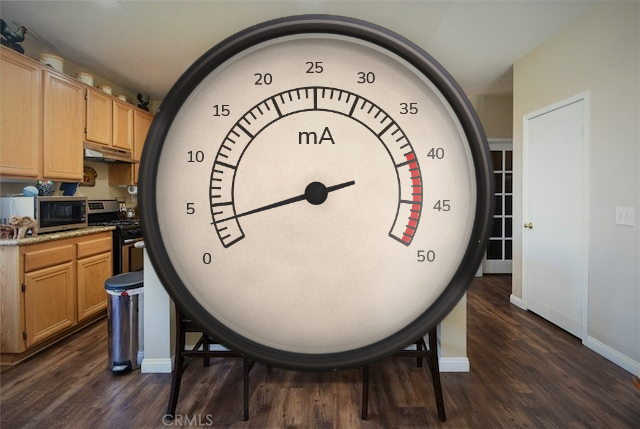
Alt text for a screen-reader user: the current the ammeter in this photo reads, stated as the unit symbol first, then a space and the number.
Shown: mA 3
